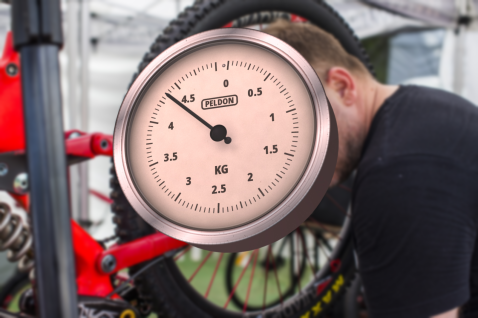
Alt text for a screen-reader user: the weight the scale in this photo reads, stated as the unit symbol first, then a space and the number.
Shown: kg 4.35
